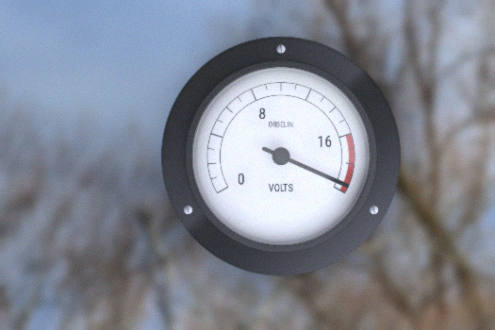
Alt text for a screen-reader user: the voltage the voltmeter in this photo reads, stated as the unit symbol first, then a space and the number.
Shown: V 19.5
